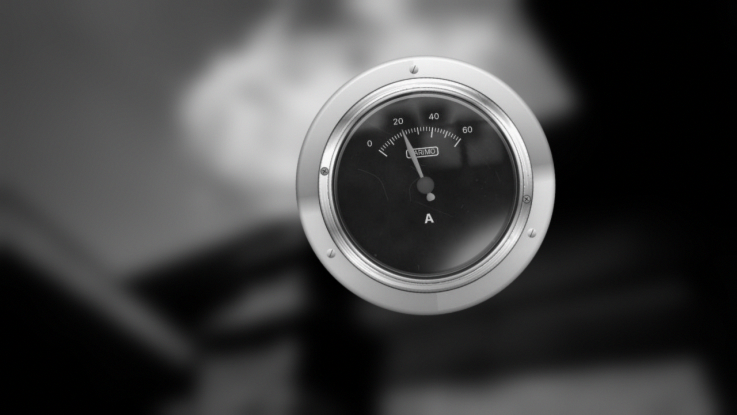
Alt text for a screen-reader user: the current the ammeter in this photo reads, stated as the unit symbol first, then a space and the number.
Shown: A 20
